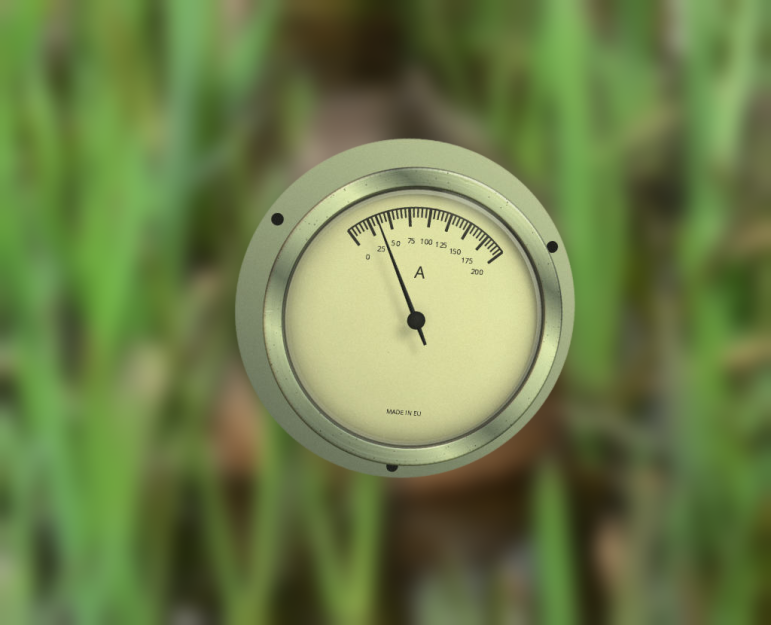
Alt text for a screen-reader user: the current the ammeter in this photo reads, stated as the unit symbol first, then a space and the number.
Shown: A 35
